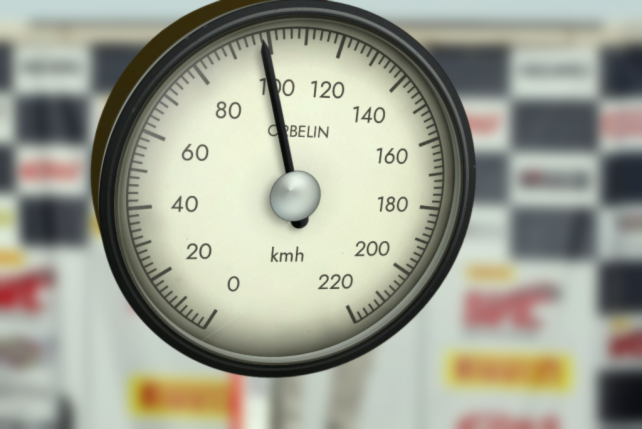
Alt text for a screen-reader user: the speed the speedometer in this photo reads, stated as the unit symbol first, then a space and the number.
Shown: km/h 98
